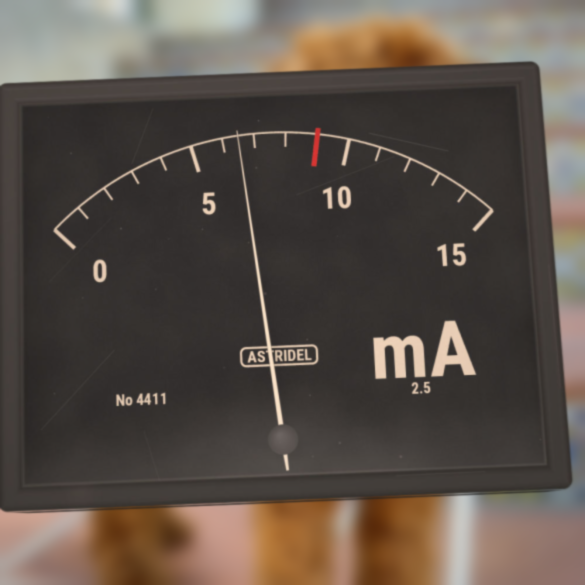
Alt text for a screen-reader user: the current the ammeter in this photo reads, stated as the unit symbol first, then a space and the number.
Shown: mA 6.5
